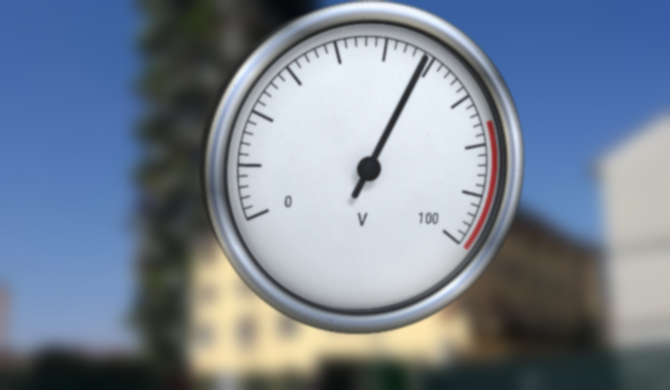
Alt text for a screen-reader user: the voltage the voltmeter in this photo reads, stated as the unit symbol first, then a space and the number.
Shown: V 58
